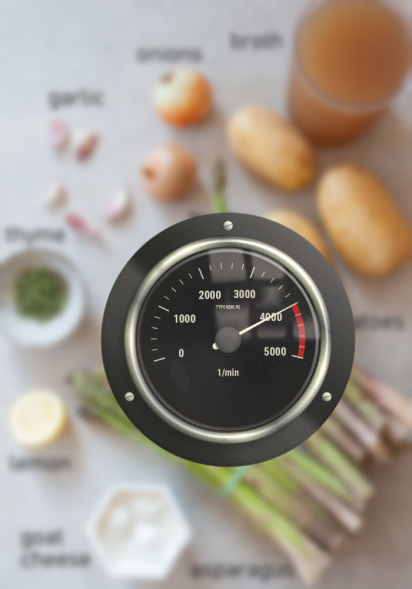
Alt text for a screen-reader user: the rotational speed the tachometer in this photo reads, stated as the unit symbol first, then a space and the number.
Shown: rpm 4000
